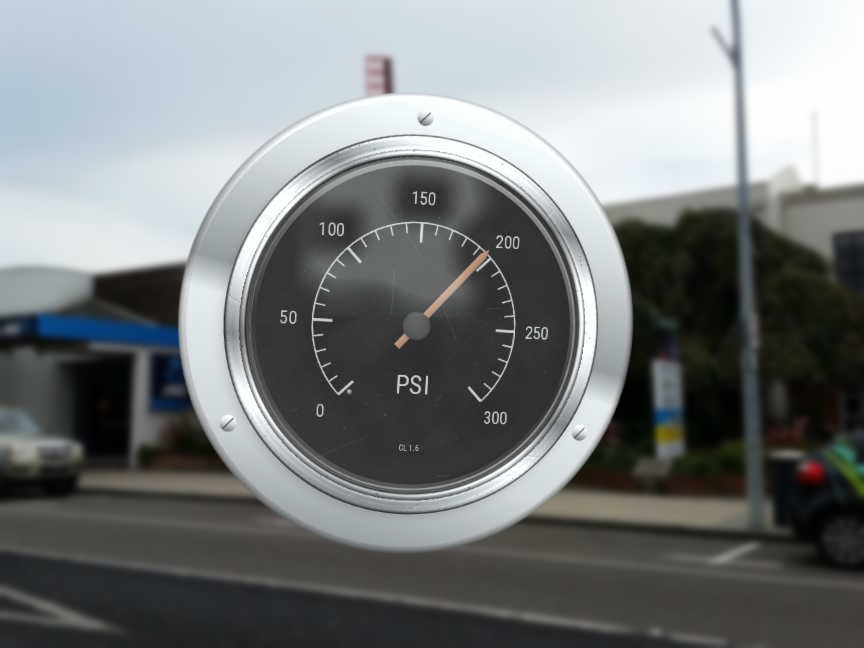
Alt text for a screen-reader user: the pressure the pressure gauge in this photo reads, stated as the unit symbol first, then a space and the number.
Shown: psi 195
